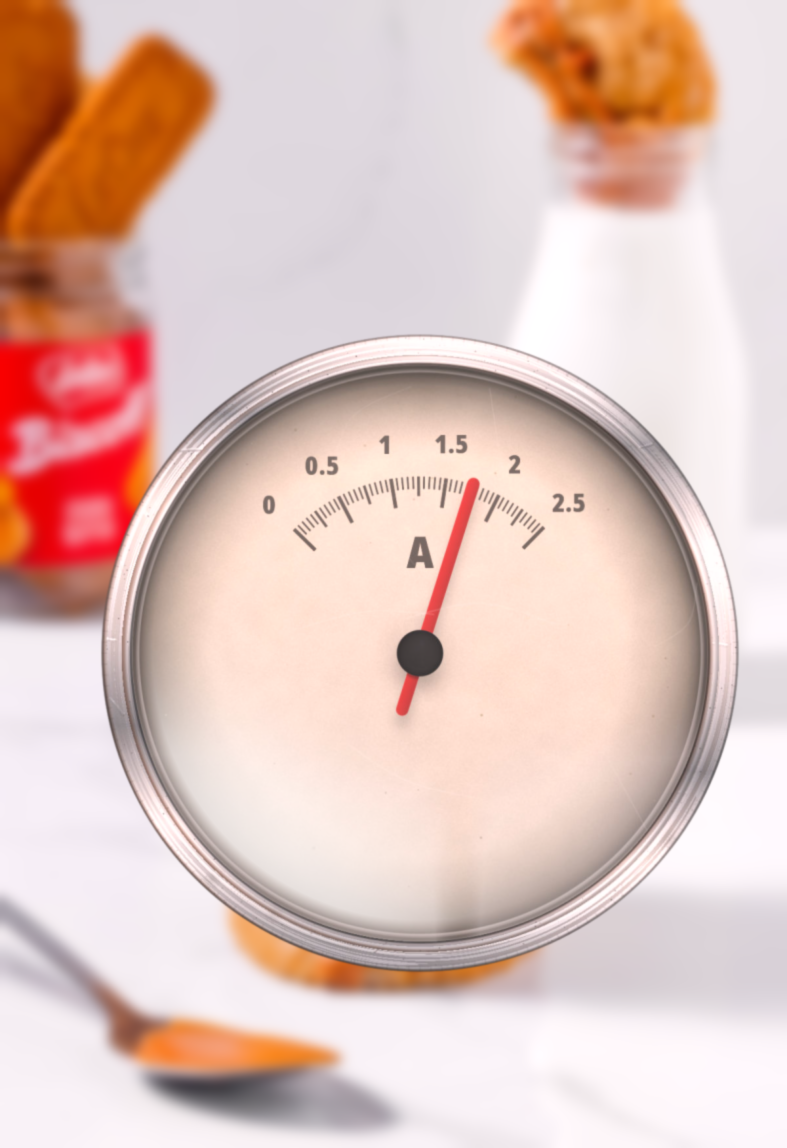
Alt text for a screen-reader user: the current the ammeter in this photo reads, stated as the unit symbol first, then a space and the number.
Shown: A 1.75
